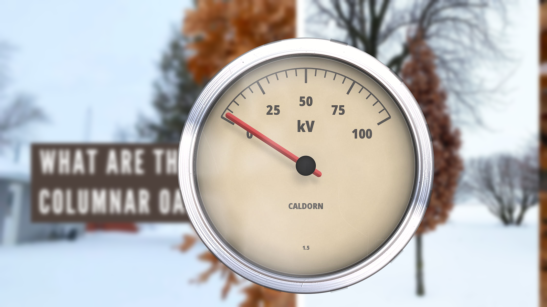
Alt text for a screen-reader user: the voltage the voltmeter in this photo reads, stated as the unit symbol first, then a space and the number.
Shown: kV 2.5
